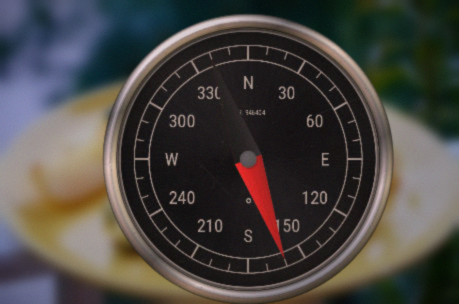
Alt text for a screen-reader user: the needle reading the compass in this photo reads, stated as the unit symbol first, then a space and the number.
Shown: ° 160
